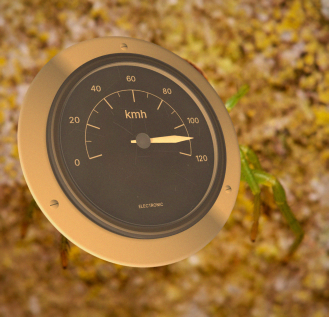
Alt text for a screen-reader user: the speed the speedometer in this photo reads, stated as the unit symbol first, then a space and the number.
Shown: km/h 110
